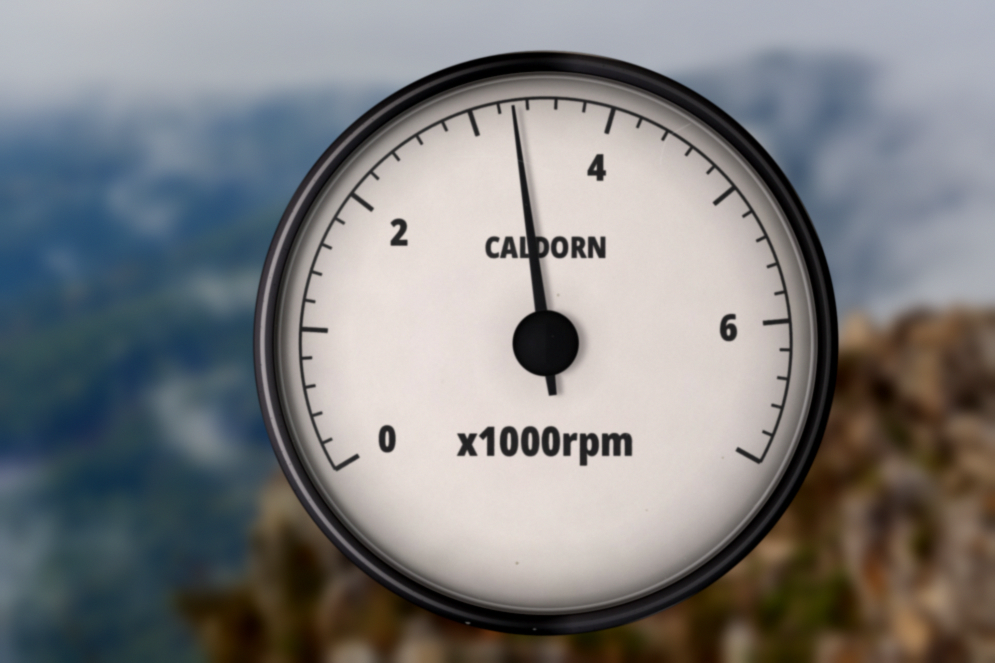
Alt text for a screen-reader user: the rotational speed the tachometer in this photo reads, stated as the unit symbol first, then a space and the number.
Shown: rpm 3300
